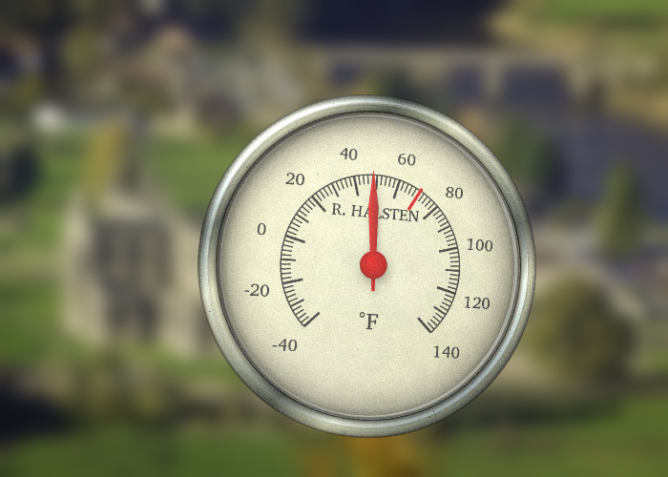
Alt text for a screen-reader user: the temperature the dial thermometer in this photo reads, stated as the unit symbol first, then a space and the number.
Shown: °F 48
